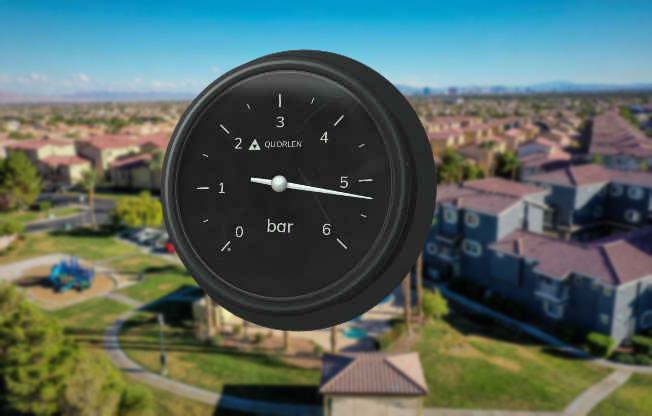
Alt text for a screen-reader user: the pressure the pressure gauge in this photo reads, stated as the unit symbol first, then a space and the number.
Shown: bar 5.25
